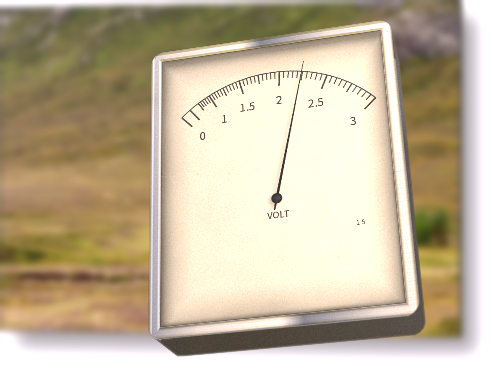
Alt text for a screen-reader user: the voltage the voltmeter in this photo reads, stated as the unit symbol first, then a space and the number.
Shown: V 2.25
